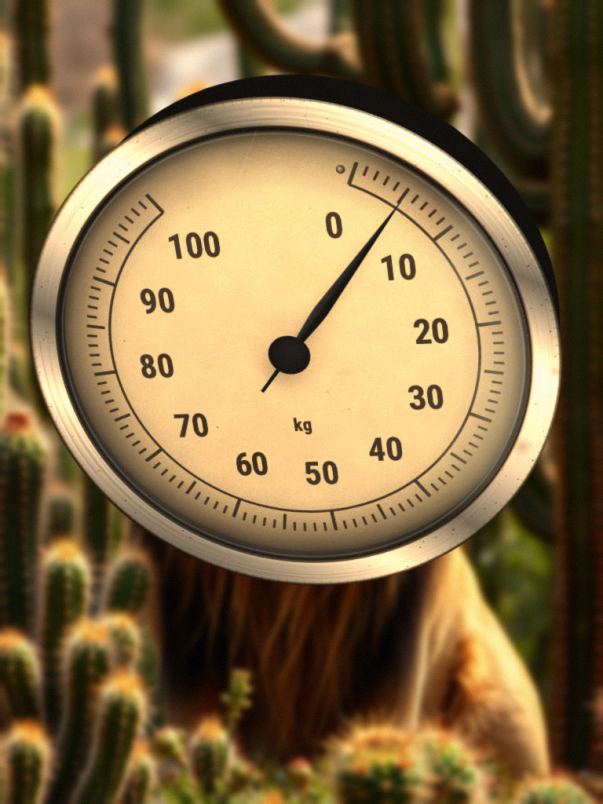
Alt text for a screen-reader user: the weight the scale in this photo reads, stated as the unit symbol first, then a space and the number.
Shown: kg 5
